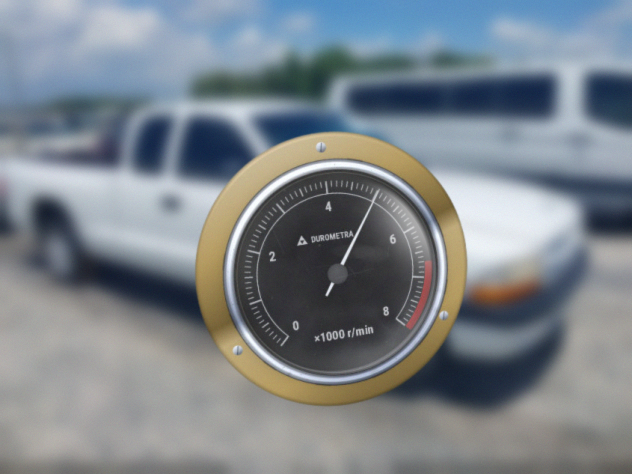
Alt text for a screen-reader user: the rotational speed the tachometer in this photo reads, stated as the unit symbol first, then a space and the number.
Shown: rpm 5000
